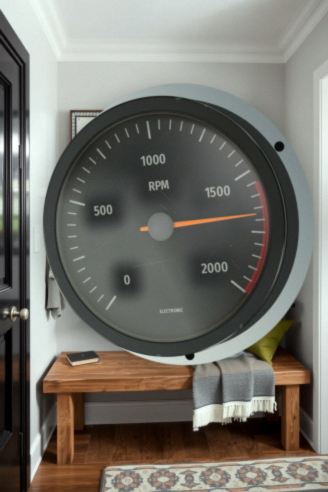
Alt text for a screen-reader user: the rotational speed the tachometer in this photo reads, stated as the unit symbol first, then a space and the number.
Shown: rpm 1675
